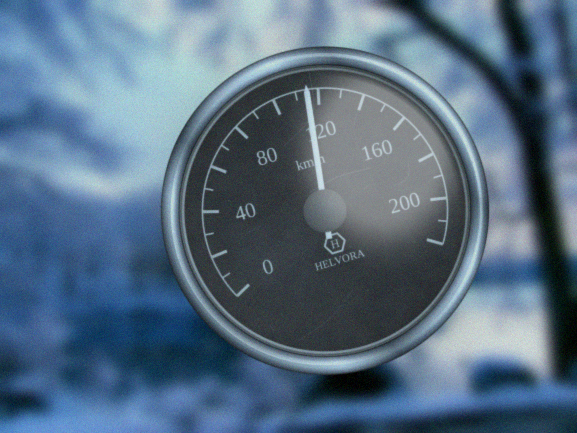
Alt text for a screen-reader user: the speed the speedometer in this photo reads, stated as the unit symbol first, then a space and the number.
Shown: km/h 115
